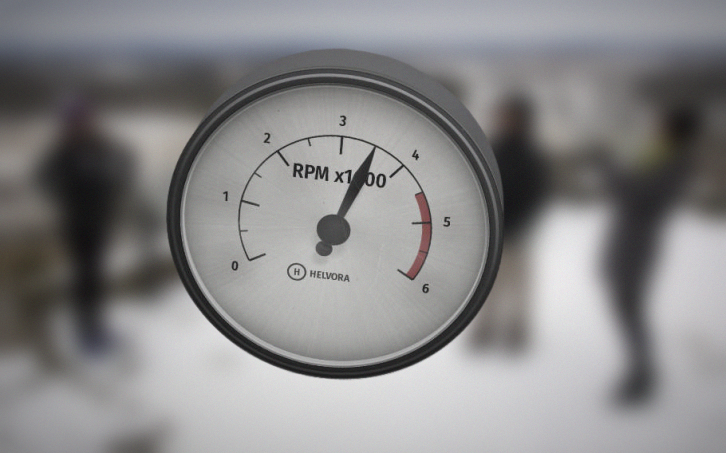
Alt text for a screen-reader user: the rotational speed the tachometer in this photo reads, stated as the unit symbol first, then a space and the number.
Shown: rpm 3500
